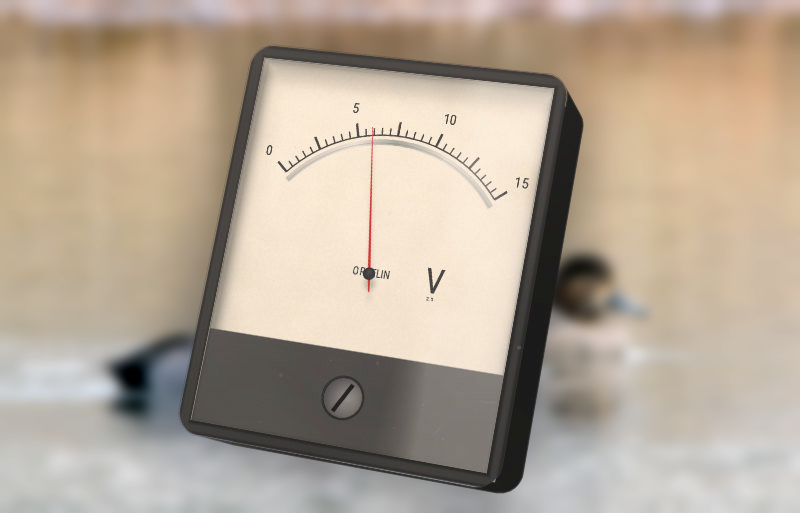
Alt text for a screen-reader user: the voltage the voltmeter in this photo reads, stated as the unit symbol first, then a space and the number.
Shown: V 6
